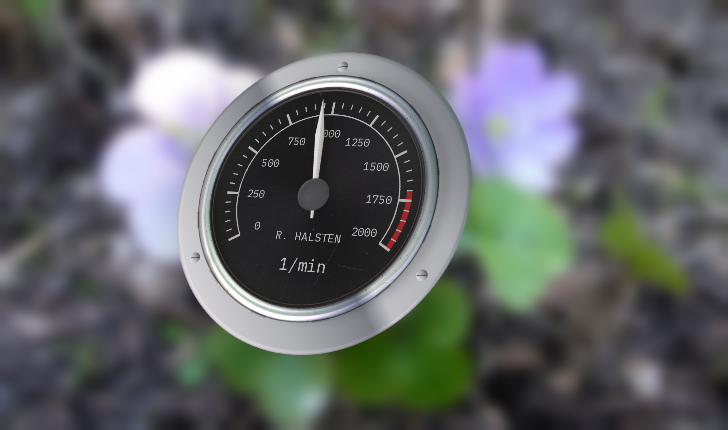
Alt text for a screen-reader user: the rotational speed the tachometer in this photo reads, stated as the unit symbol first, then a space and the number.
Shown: rpm 950
